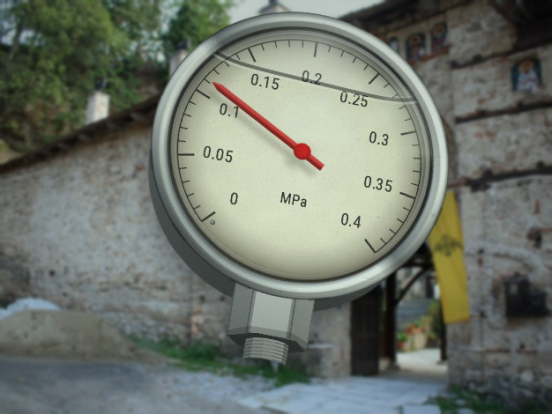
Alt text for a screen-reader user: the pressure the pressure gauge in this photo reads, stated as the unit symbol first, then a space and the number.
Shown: MPa 0.11
